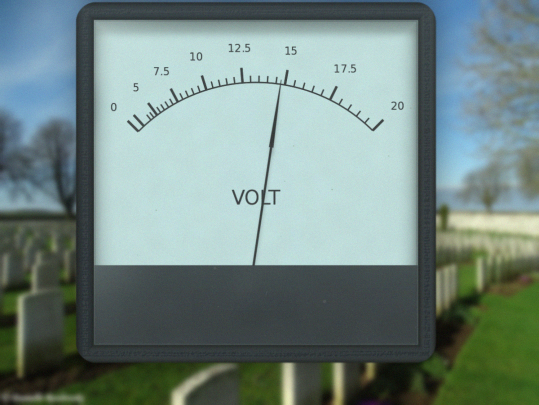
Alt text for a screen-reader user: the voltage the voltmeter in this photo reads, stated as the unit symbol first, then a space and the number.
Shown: V 14.75
